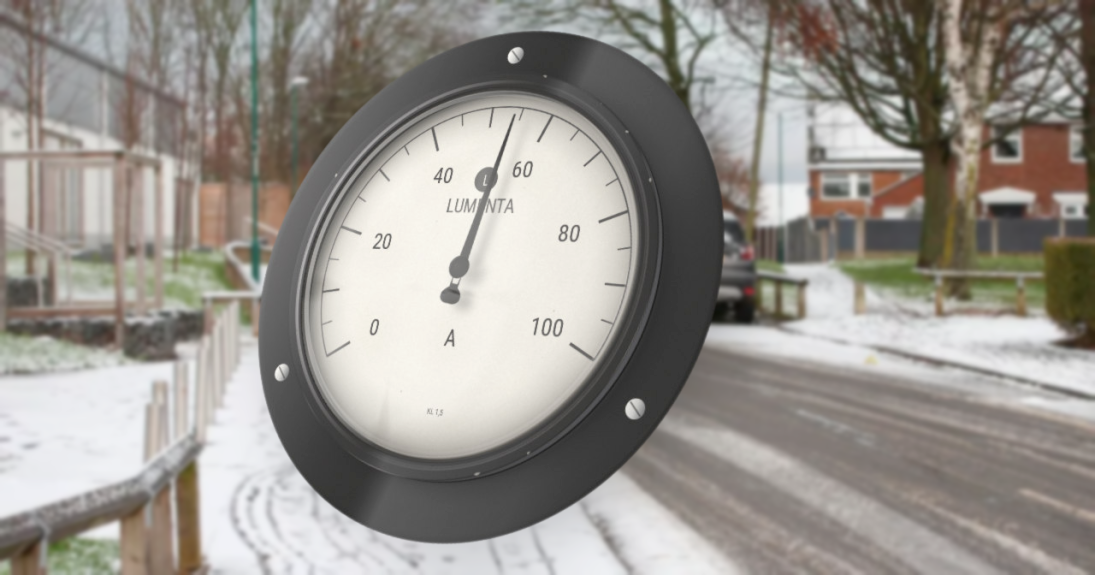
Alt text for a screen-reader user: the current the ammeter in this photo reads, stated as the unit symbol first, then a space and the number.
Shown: A 55
